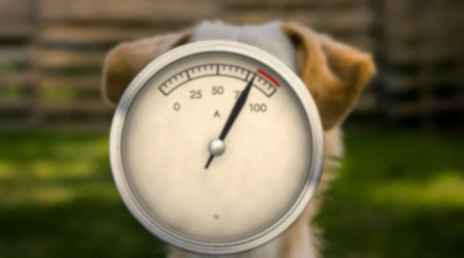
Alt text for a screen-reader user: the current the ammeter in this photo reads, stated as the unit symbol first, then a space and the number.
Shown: A 80
